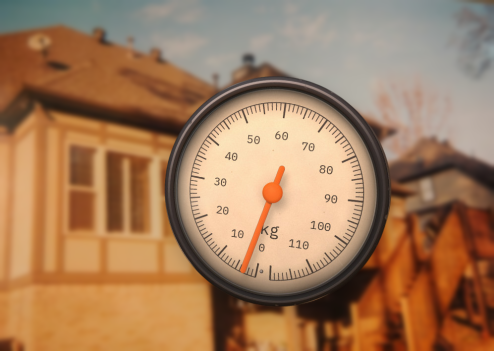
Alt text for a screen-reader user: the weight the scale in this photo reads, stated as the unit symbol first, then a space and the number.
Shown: kg 3
